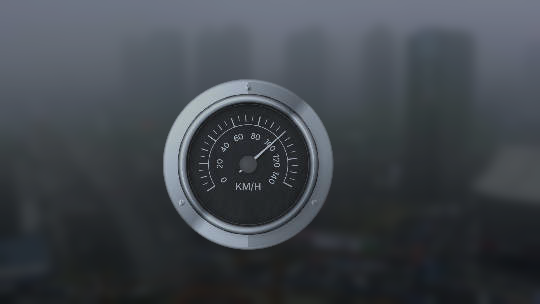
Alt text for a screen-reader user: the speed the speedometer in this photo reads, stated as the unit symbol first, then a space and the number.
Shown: km/h 100
